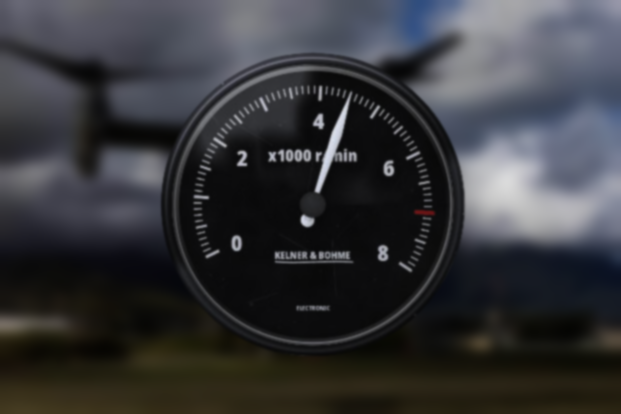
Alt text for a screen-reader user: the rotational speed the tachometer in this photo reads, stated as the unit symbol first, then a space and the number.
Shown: rpm 4500
